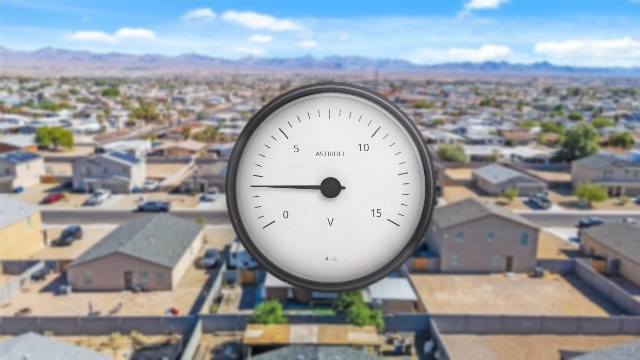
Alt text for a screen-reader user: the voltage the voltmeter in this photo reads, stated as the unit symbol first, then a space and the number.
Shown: V 2
